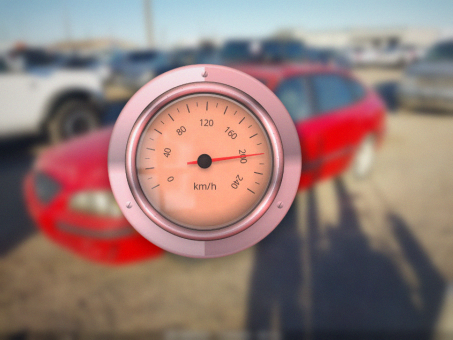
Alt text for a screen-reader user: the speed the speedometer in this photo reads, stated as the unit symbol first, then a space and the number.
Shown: km/h 200
